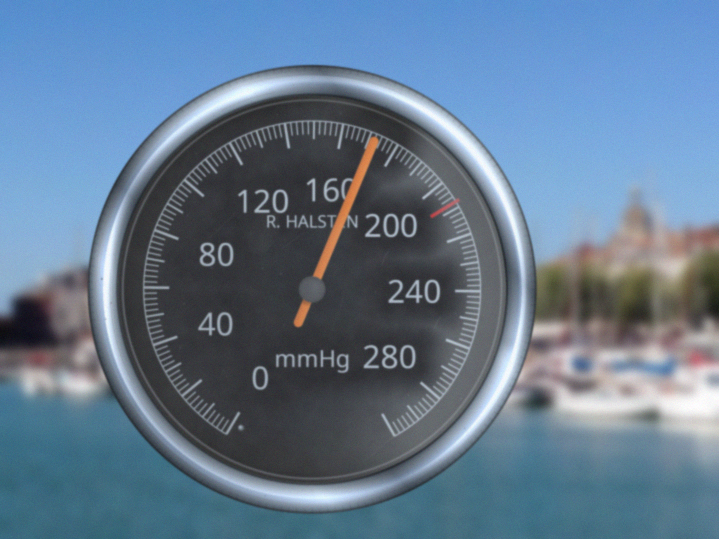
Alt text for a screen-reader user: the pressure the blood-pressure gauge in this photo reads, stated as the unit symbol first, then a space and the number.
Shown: mmHg 172
